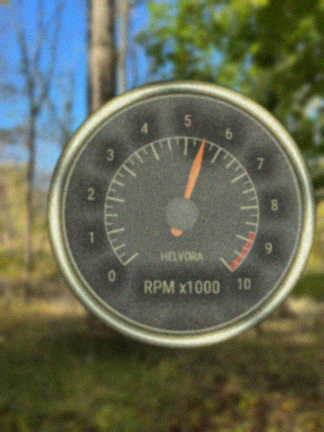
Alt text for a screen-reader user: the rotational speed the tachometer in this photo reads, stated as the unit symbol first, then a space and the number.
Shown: rpm 5500
